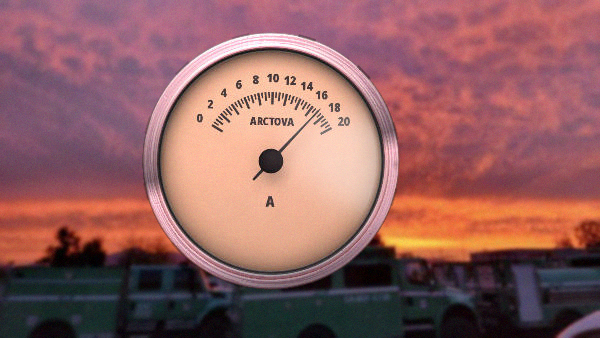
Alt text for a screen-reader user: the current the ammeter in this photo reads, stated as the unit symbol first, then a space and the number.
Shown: A 17
